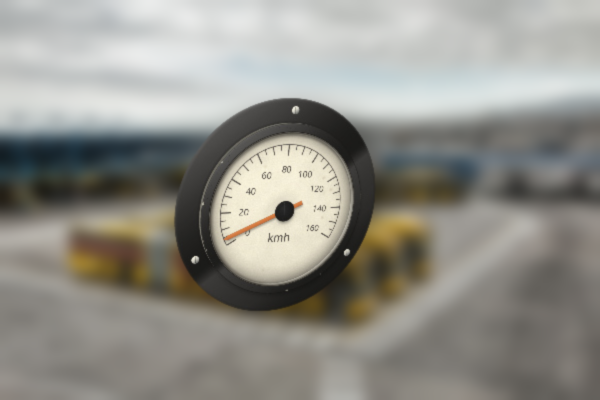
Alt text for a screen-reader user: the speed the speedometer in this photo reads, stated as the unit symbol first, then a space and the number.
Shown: km/h 5
